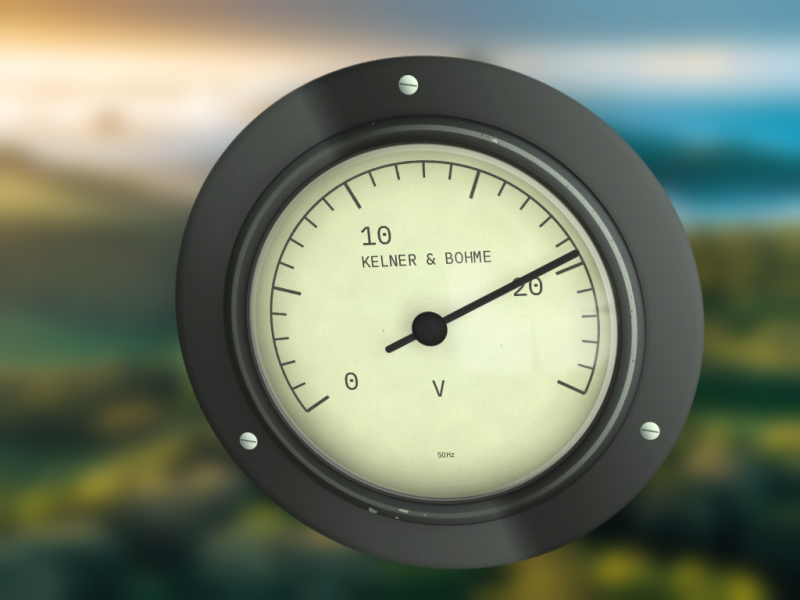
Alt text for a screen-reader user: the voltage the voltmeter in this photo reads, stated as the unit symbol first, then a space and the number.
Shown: V 19.5
